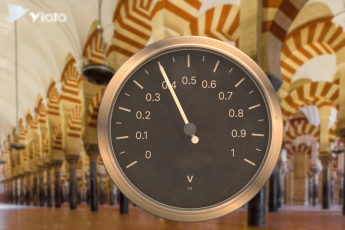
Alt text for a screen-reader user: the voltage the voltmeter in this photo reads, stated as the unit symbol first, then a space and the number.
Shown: V 0.4
